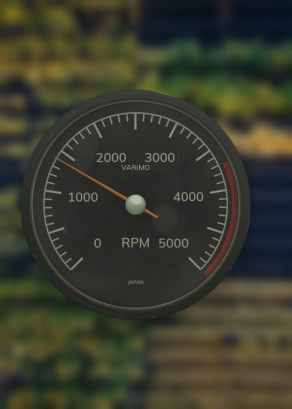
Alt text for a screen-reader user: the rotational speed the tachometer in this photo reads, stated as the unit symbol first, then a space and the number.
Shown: rpm 1400
